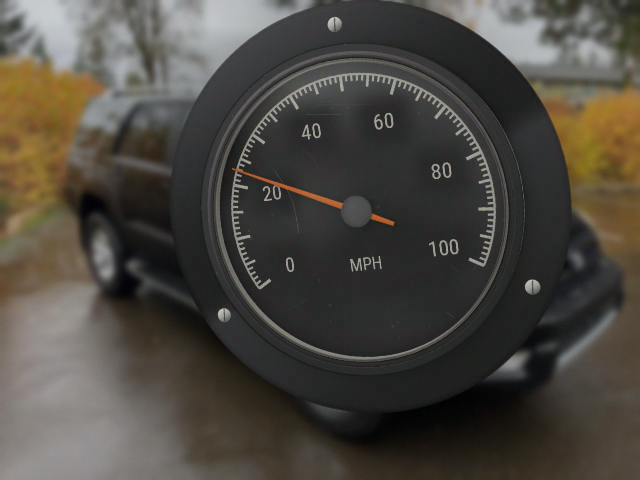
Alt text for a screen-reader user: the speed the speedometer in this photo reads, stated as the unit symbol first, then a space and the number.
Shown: mph 23
